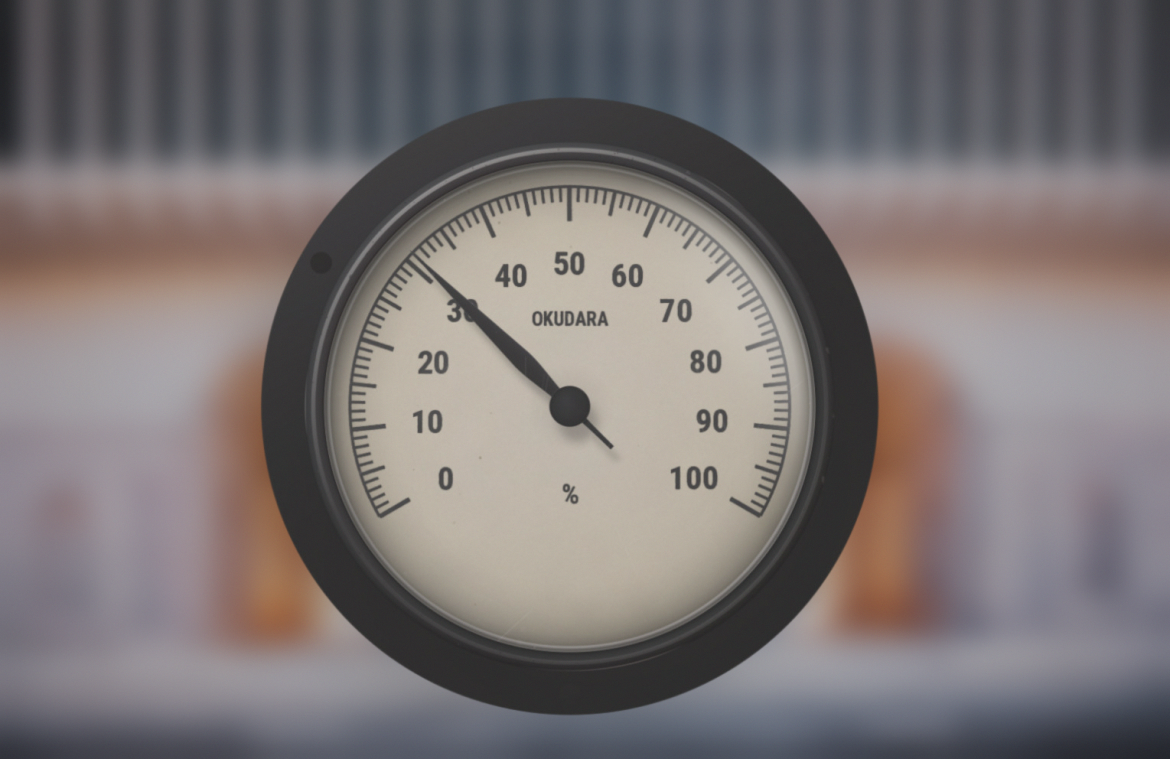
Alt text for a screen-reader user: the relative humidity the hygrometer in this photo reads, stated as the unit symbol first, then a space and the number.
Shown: % 31
